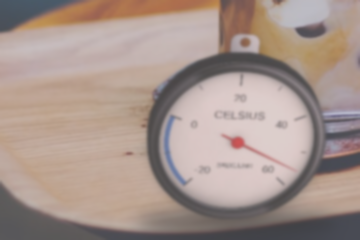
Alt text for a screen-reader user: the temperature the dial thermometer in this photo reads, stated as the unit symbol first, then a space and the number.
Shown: °C 55
